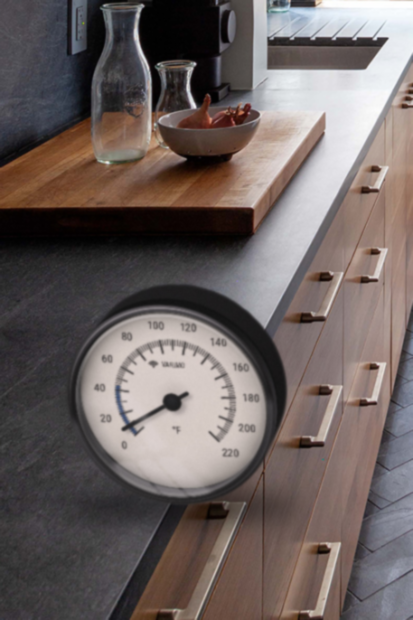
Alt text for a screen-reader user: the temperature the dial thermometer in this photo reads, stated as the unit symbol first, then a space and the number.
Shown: °F 10
